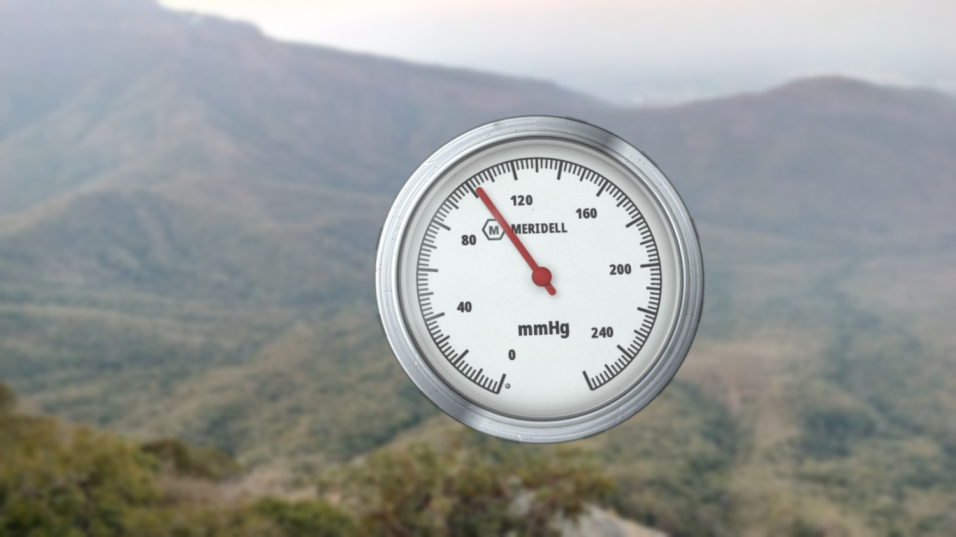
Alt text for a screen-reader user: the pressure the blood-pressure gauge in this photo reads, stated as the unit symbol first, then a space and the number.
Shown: mmHg 102
